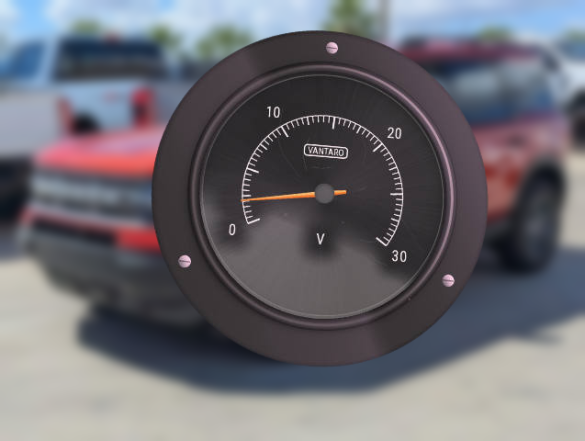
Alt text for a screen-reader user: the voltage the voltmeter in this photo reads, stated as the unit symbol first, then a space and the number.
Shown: V 2
